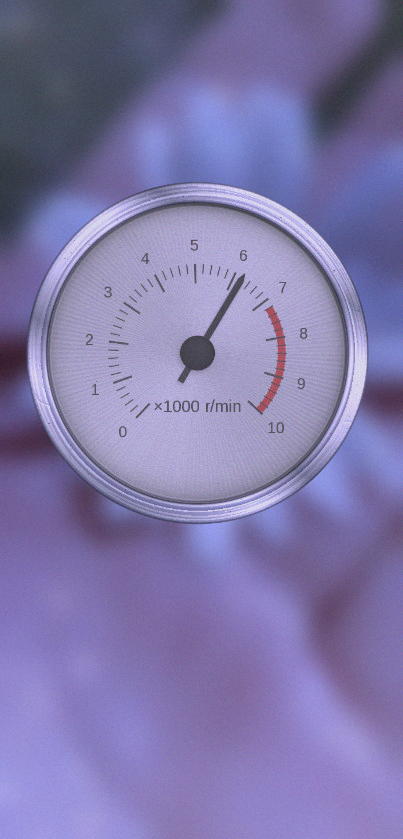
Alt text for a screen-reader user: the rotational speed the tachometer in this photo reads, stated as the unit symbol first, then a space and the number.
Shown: rpm 6200
